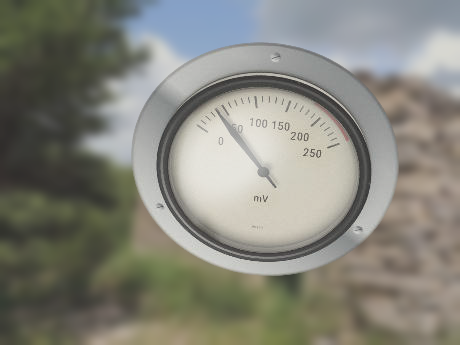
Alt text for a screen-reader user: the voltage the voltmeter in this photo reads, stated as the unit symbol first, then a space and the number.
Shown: mV 40
